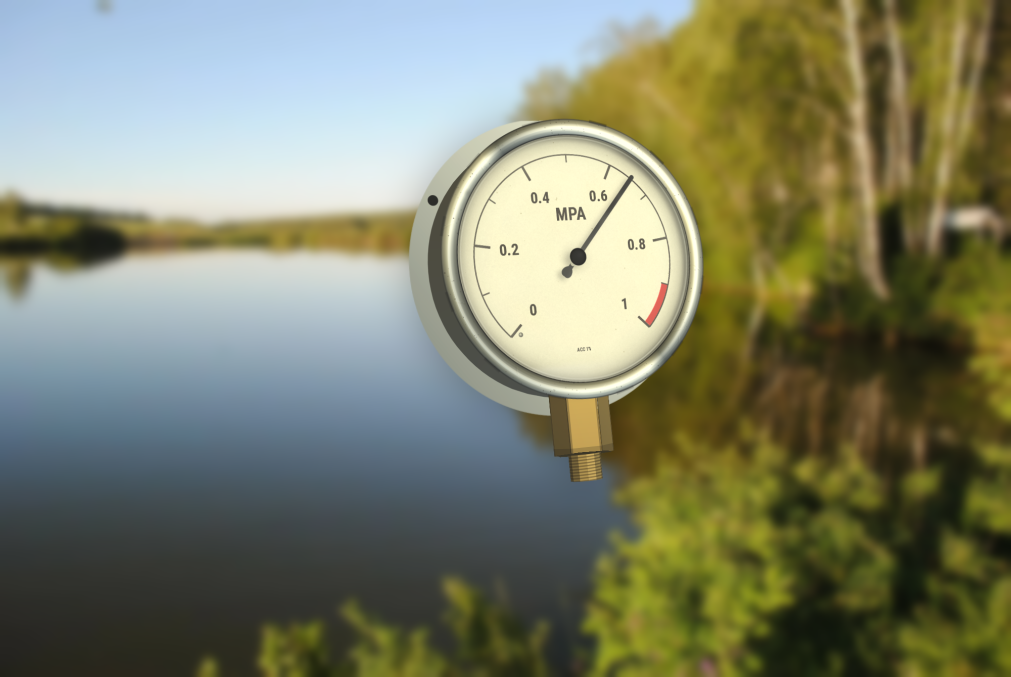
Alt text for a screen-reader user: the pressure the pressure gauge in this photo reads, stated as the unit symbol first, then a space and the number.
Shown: MPa 0.65
